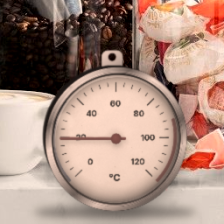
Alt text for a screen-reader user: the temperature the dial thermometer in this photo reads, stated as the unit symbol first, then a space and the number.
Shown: °C 20
